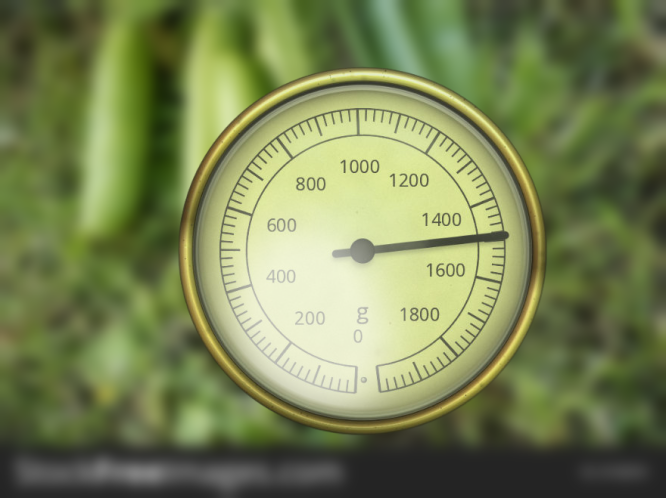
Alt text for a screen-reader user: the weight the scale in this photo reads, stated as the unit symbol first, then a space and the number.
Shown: g 1490
